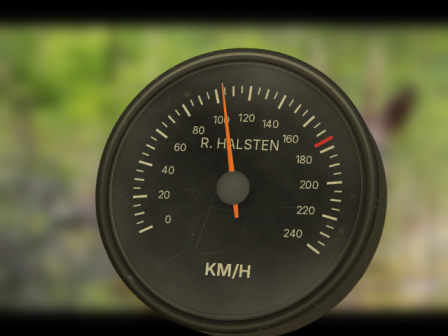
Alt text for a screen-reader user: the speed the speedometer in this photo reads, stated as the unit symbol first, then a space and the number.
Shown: km/h 105
